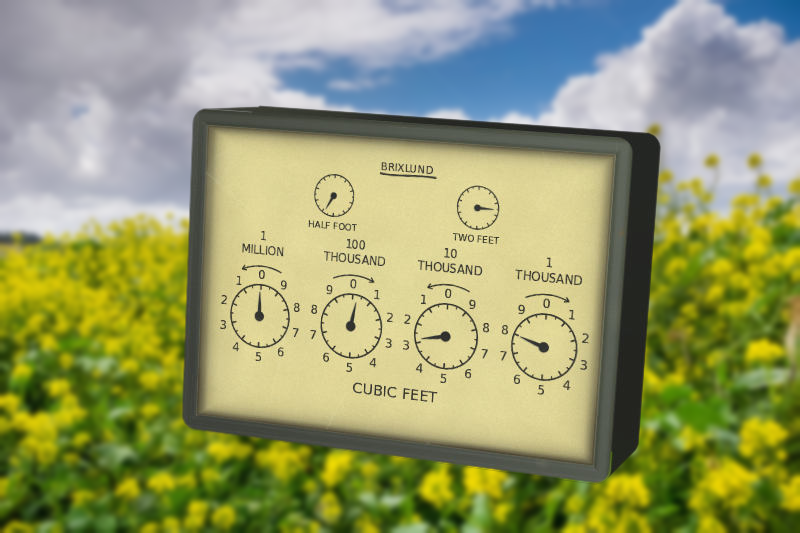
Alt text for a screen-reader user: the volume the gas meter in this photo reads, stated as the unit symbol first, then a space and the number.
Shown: ft³ 2800
